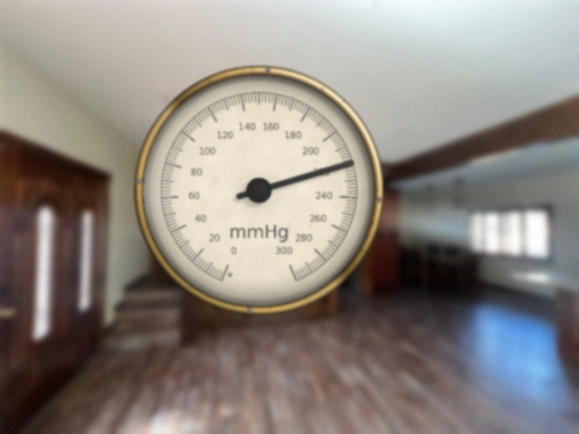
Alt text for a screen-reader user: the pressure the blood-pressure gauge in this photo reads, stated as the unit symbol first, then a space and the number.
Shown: mmHg 220
